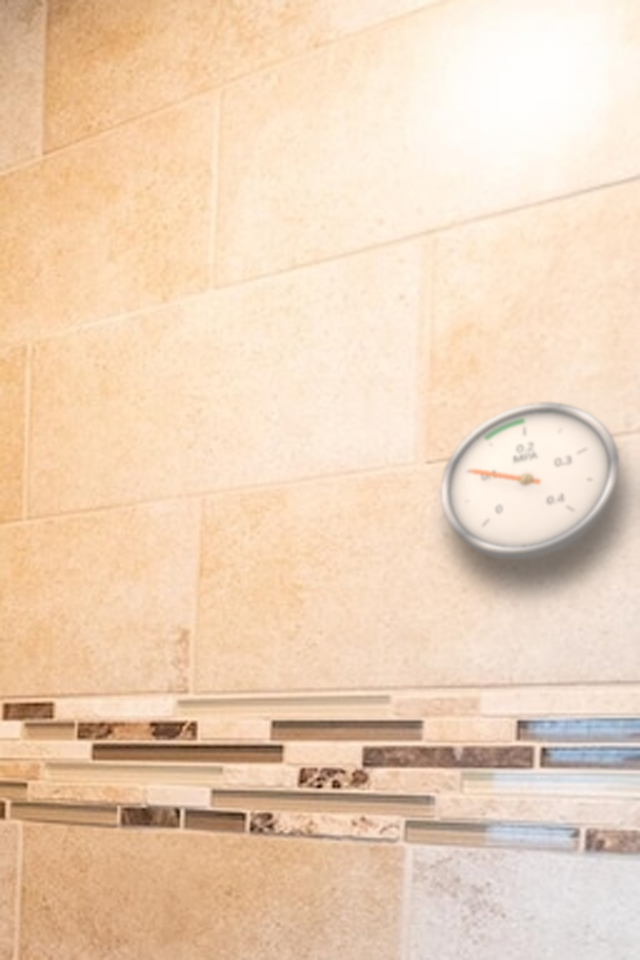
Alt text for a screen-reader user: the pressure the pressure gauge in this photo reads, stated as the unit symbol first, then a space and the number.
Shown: MPa 0.1
